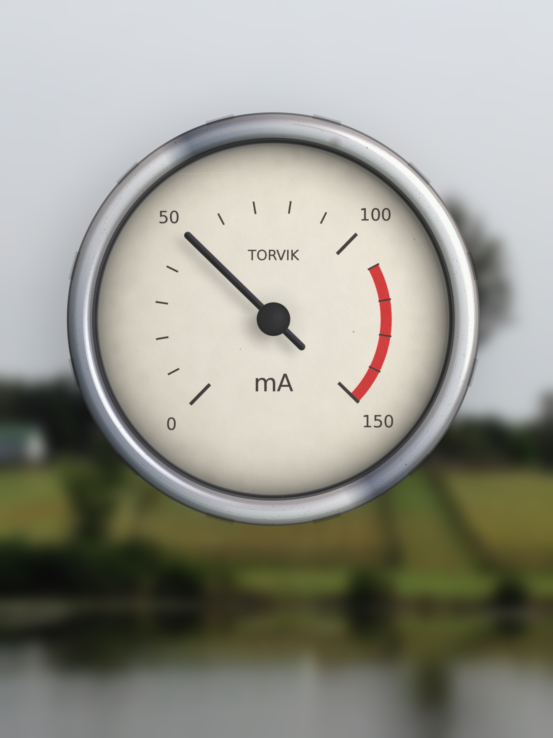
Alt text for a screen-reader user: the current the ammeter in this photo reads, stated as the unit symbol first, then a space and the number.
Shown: mA 50
